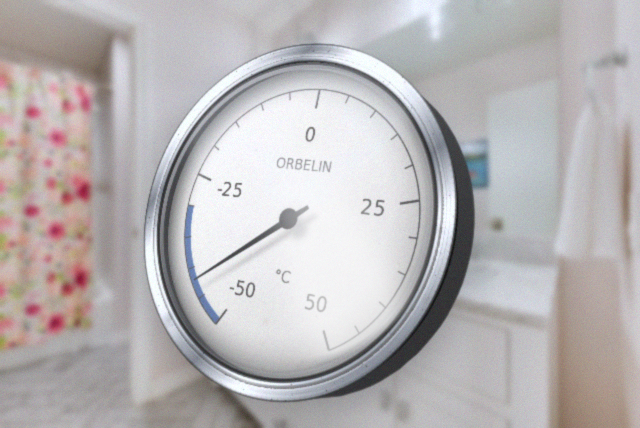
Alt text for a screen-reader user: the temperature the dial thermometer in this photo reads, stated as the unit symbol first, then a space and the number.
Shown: °C -42.5
